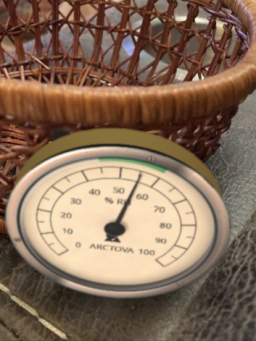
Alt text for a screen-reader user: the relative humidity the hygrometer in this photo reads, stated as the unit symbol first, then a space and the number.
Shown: % 55
